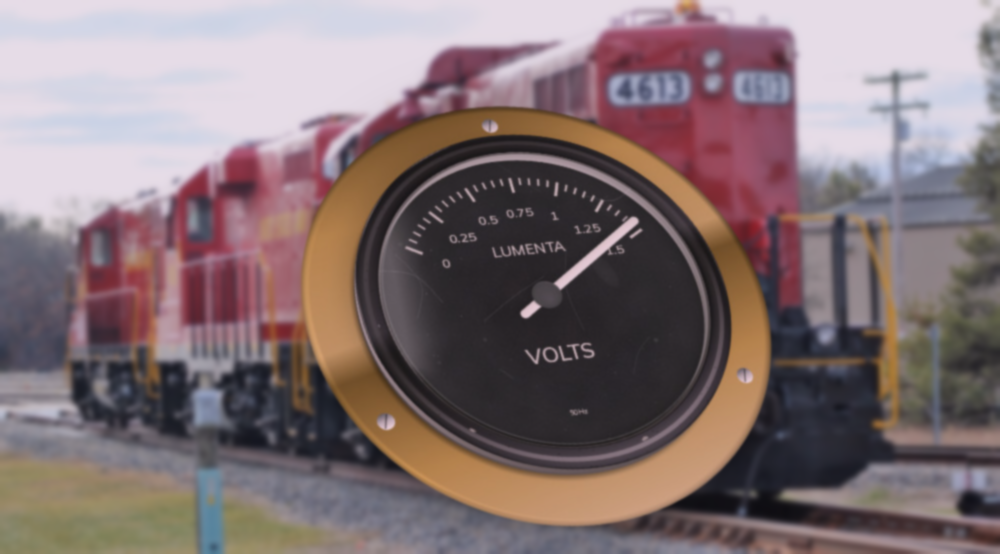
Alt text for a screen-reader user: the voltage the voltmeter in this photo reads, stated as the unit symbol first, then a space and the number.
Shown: V 1.45
